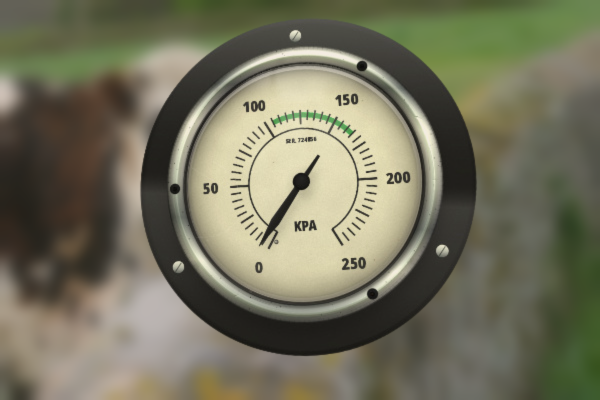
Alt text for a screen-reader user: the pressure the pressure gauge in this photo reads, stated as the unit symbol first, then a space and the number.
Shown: kPa 5
